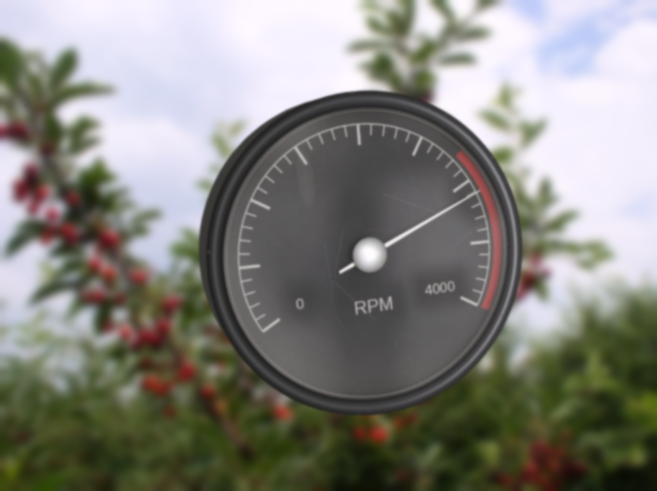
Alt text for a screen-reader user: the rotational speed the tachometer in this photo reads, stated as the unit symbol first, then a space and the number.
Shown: rpm 3100
